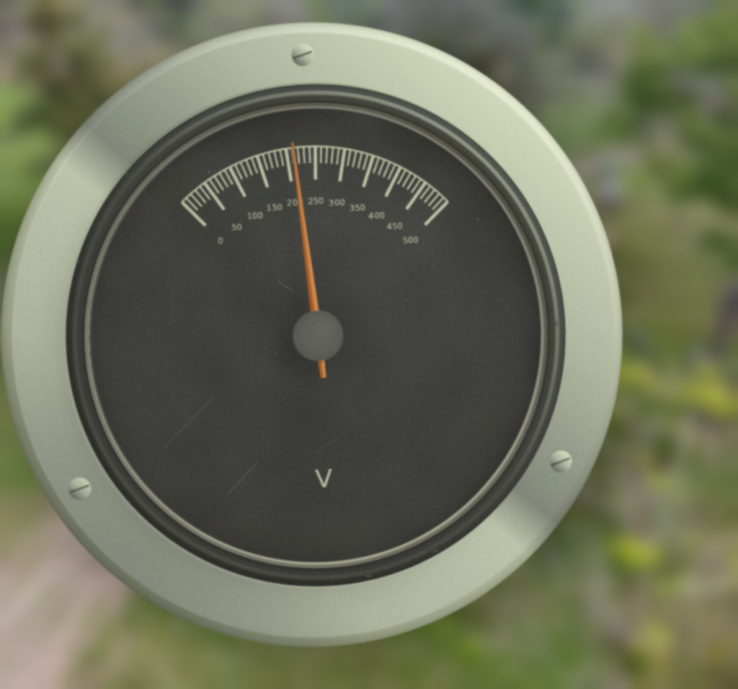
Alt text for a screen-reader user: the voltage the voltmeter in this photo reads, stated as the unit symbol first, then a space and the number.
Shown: V 210
